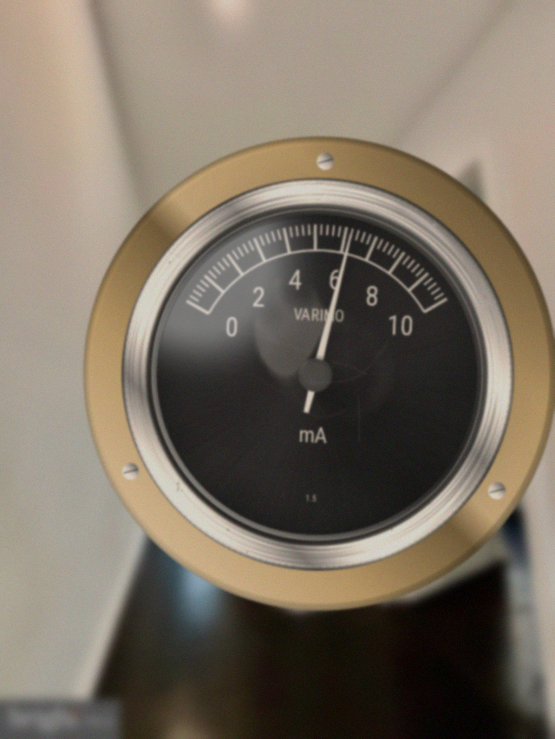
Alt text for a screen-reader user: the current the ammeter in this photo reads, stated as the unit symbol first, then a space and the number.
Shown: mA 6.2
